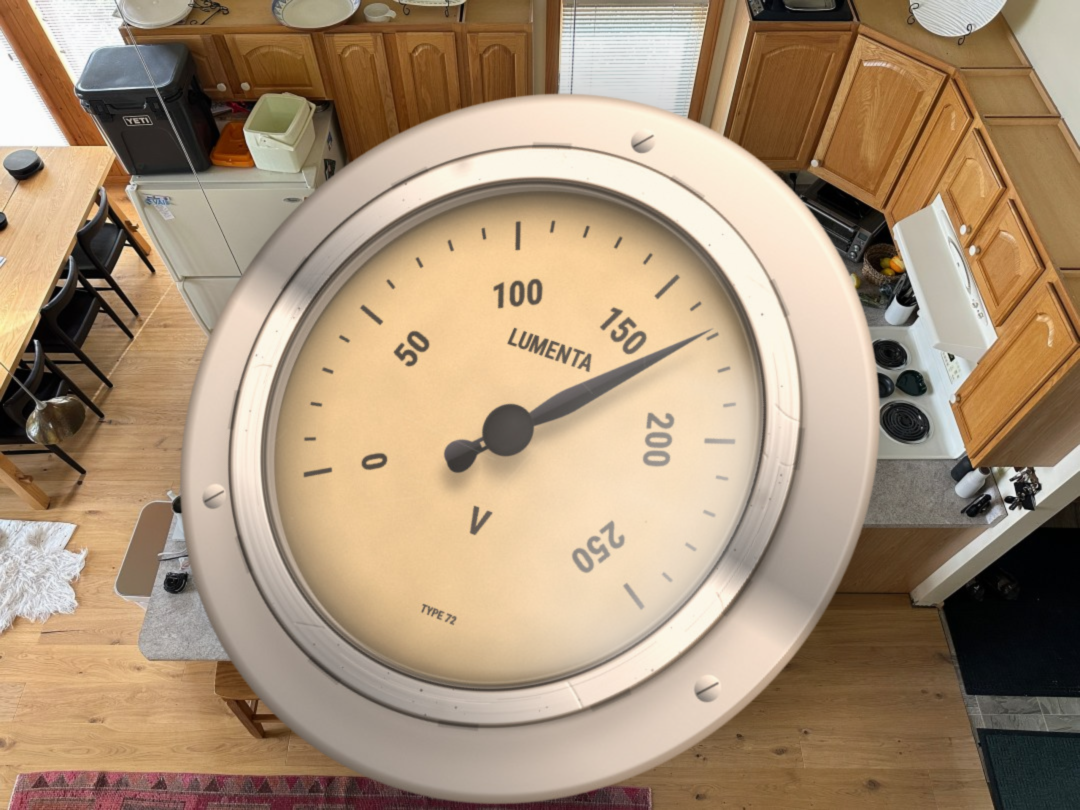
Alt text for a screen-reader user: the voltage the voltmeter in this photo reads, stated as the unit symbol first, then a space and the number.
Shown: V 170
